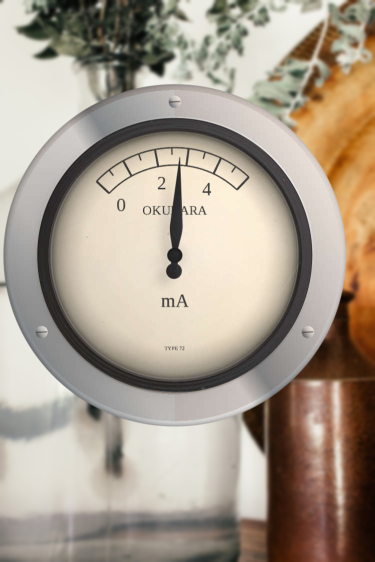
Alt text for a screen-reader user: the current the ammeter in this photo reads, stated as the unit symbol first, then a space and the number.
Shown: mA 2.75
